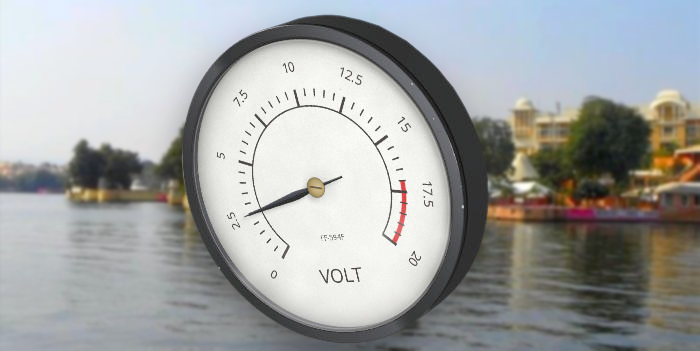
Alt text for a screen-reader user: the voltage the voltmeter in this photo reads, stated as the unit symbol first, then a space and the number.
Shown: V 2.5
